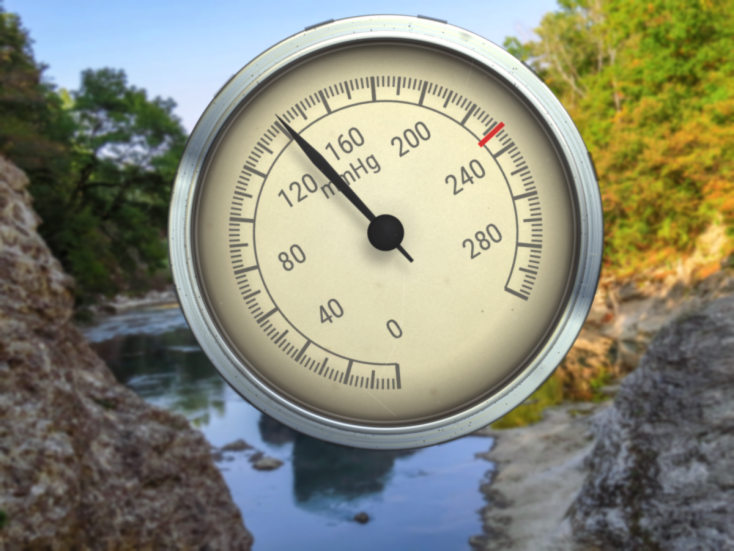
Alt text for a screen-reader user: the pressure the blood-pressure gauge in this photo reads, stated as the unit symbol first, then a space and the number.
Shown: mmHg 142
